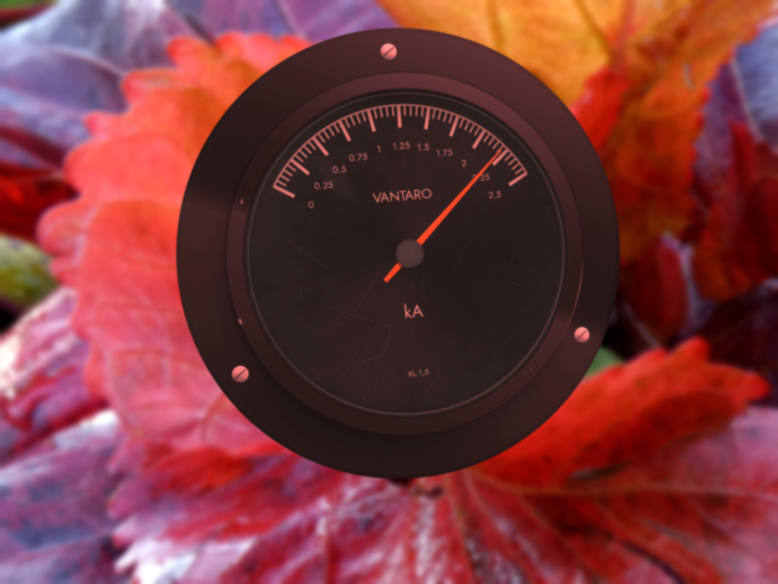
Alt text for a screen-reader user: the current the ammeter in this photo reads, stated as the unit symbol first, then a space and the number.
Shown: kA 2.2
